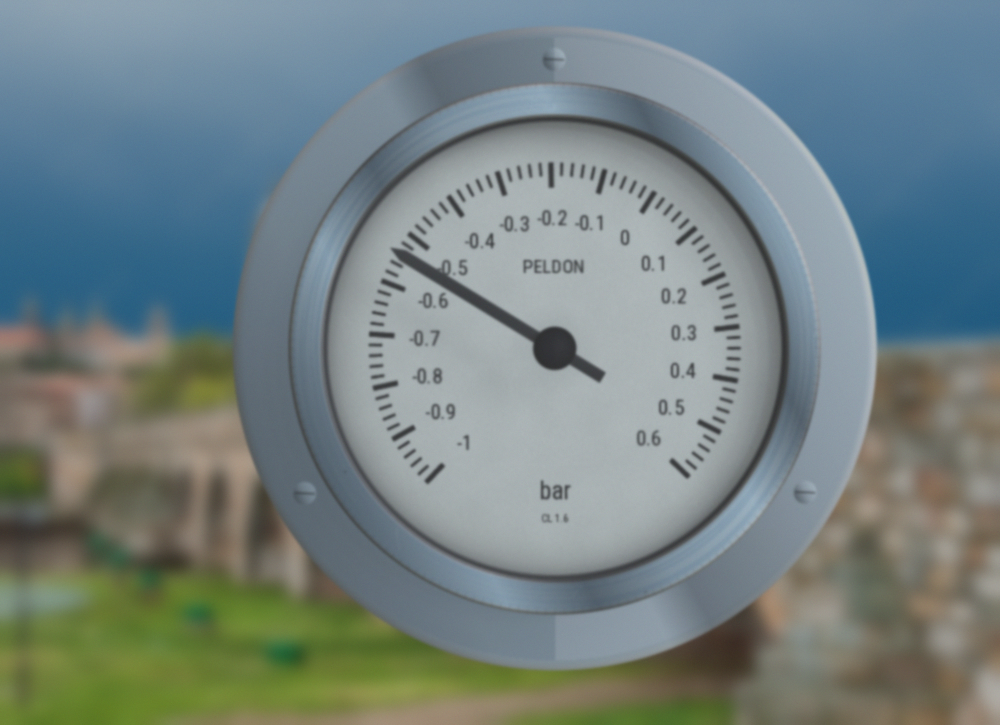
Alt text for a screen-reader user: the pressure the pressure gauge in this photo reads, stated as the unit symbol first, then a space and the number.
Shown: bar -0.54
